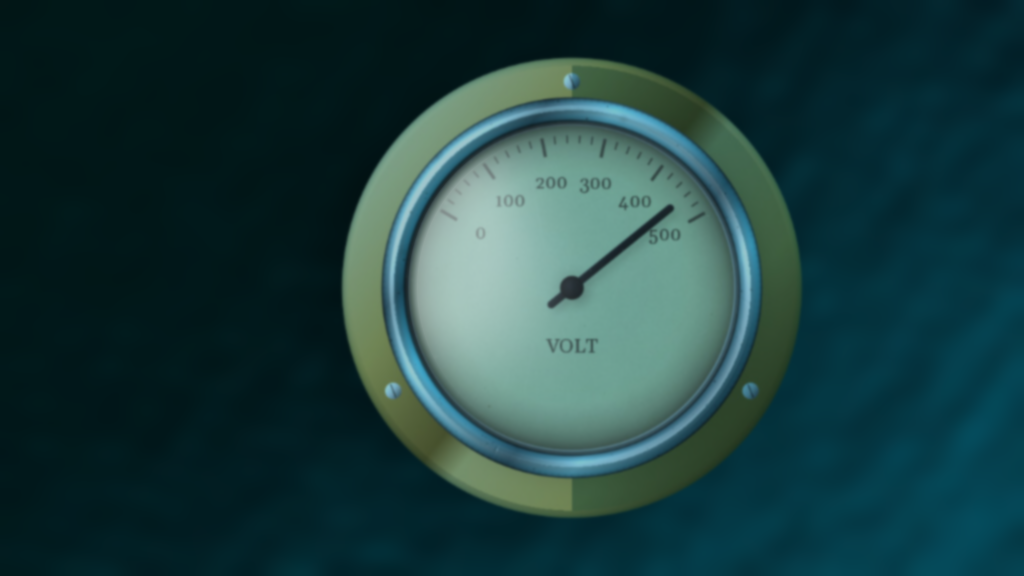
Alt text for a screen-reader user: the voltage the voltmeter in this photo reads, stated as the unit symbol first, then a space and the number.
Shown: V 460
